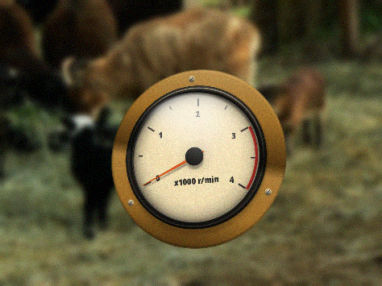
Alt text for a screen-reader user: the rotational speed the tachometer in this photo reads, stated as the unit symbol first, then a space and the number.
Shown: rpm 0
